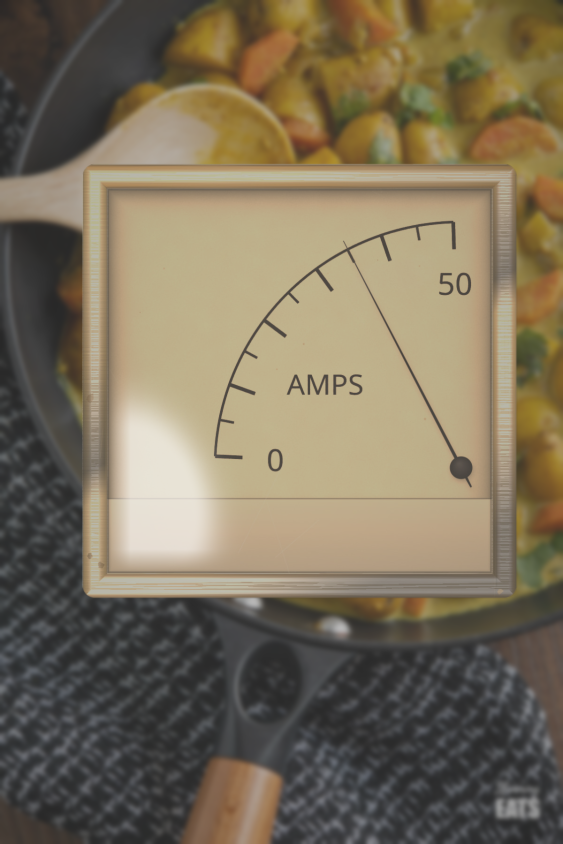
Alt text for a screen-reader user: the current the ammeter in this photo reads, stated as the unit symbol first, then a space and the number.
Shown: A 35
